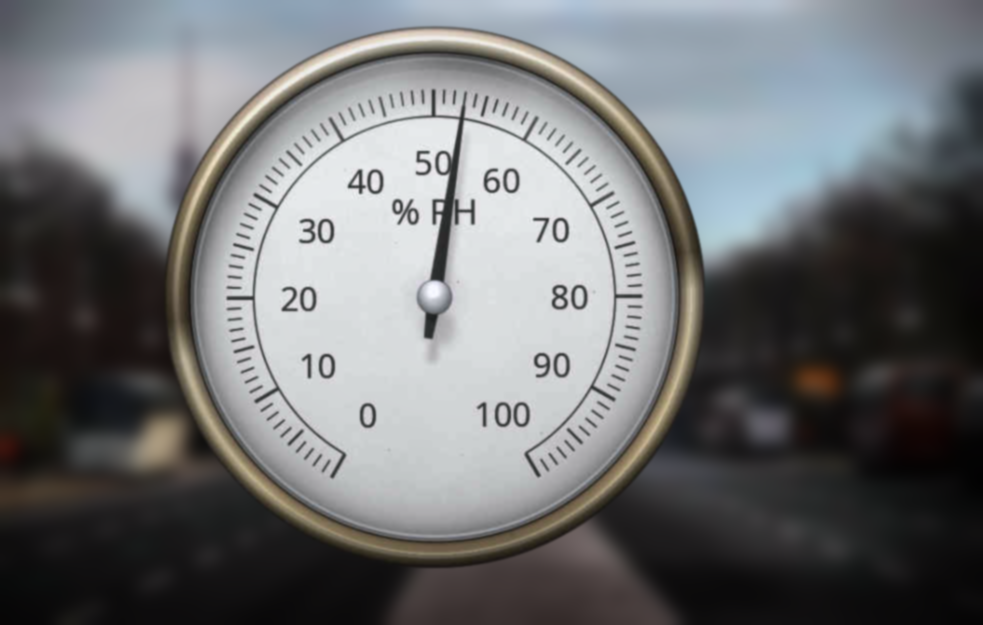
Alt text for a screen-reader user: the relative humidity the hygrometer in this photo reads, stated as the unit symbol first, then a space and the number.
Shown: % 53
